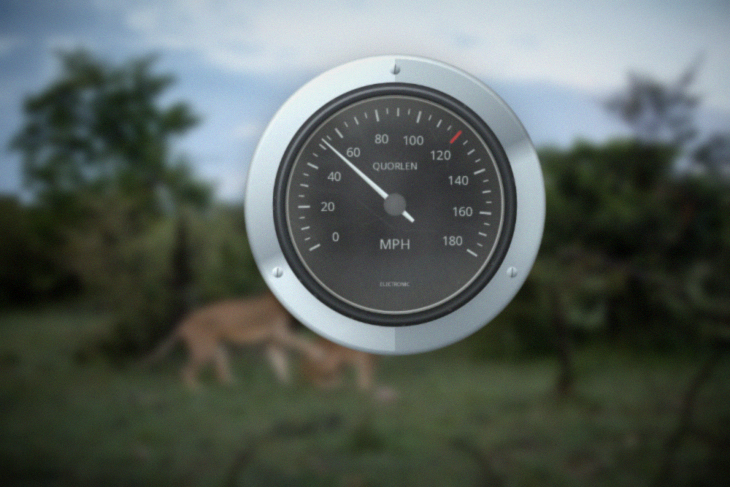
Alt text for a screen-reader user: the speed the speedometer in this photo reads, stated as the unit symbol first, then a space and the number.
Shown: mph 52.5
